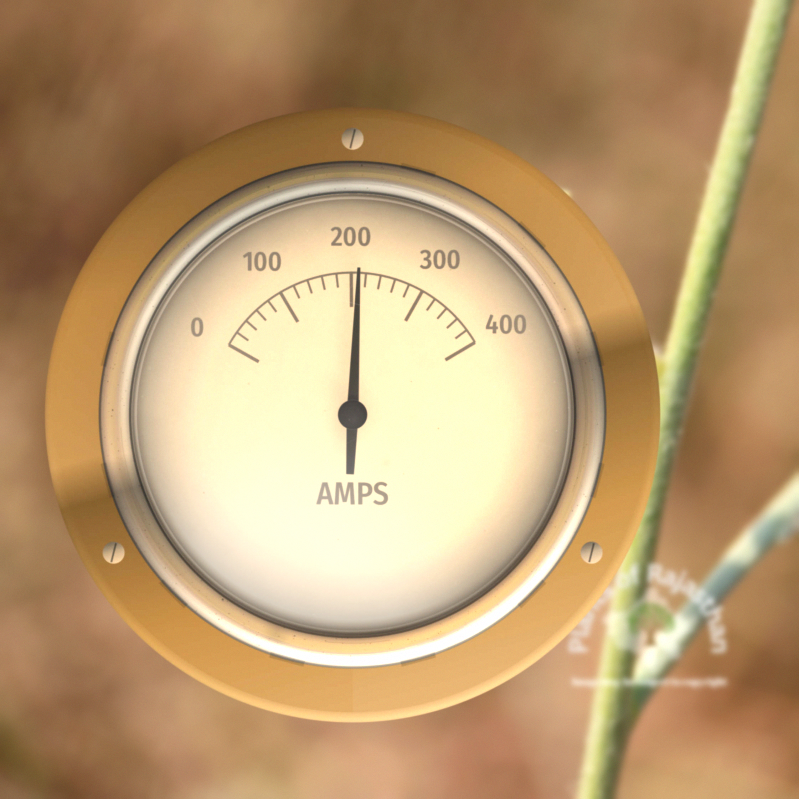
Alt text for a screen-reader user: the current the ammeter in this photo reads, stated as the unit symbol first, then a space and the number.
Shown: A 210
